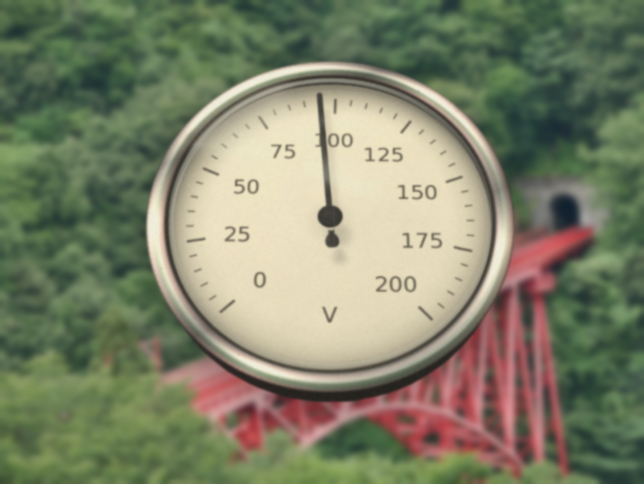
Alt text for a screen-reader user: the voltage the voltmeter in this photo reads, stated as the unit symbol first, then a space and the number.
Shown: V 95
